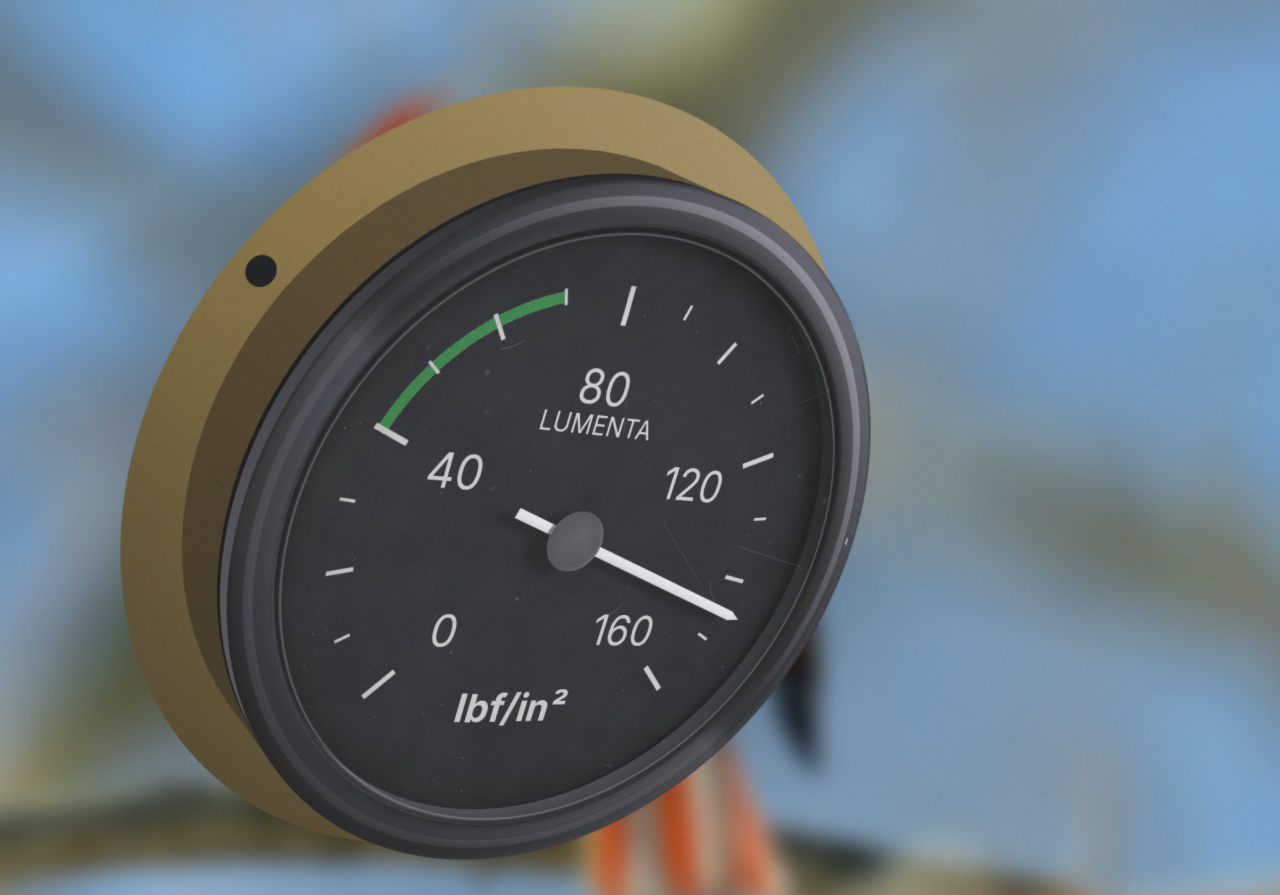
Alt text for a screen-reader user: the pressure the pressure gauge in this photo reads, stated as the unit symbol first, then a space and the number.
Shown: psi 145
